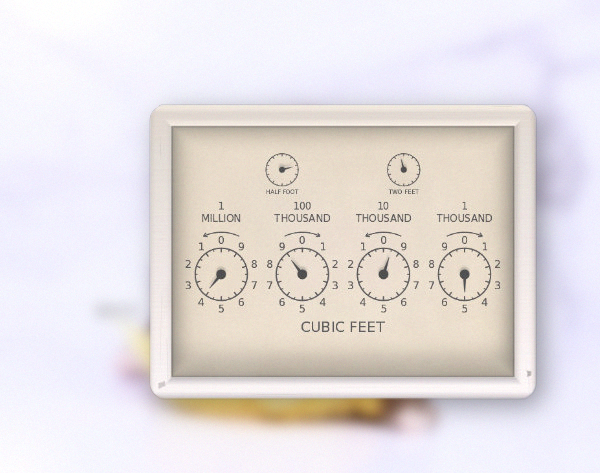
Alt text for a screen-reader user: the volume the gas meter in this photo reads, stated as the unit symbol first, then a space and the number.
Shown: ft³ 389500
